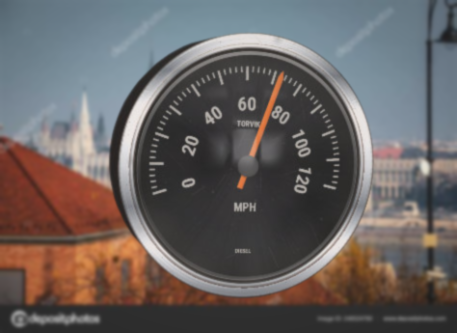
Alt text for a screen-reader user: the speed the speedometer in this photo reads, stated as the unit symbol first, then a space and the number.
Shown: mph 72
